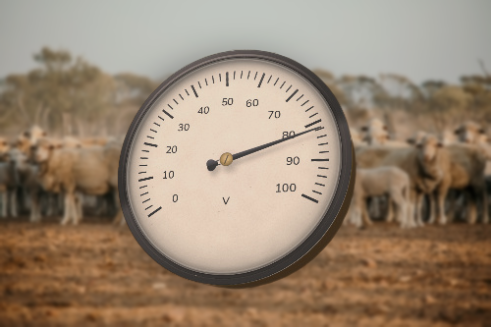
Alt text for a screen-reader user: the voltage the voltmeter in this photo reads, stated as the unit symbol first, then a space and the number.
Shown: V 82
